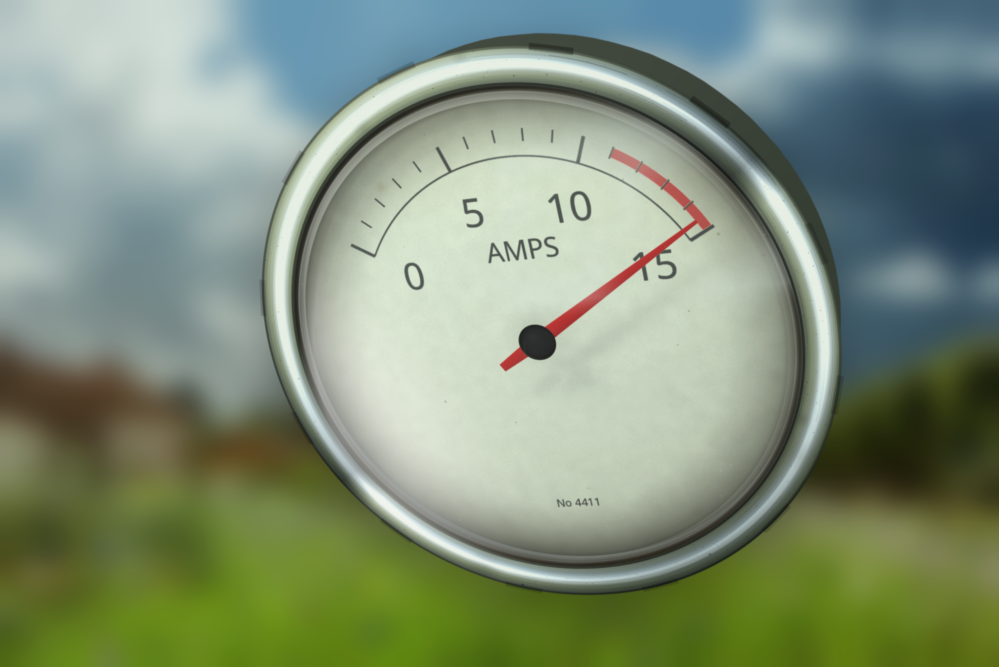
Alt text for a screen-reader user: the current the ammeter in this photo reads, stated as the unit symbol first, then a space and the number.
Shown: A 14.5
